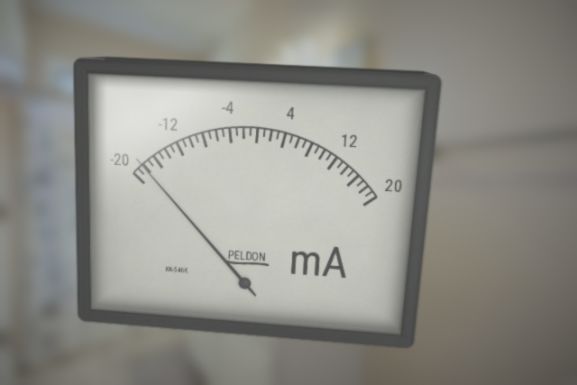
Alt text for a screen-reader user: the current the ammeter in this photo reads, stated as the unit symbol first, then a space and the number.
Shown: mA -18
